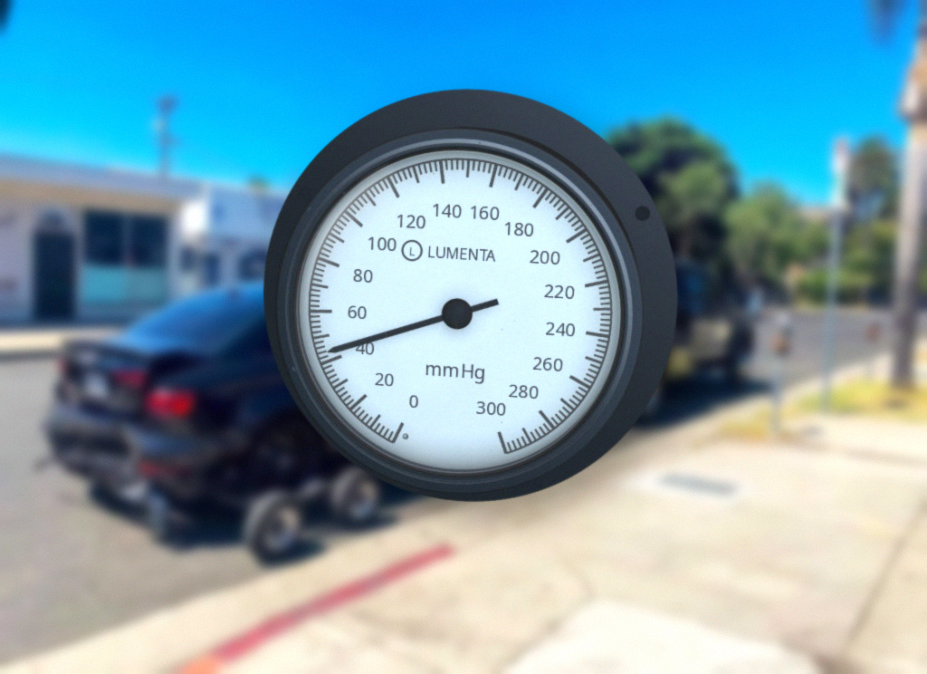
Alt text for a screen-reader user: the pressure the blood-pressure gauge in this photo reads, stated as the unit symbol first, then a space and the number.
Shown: mmHg 44
